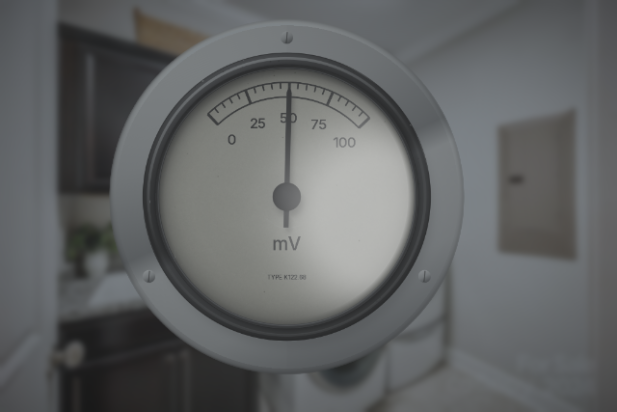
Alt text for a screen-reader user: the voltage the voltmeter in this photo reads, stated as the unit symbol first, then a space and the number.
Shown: mV 50
